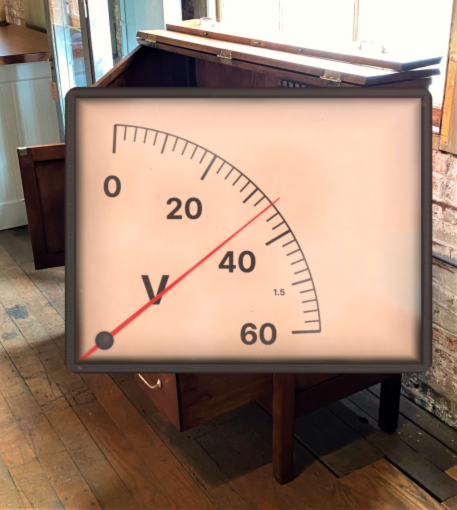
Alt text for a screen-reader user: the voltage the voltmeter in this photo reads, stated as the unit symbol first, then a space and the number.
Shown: V 34
